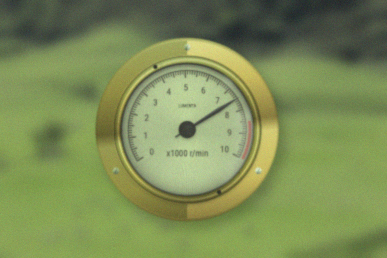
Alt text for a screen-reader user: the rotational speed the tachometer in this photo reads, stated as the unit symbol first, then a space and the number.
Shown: rpm 7500
